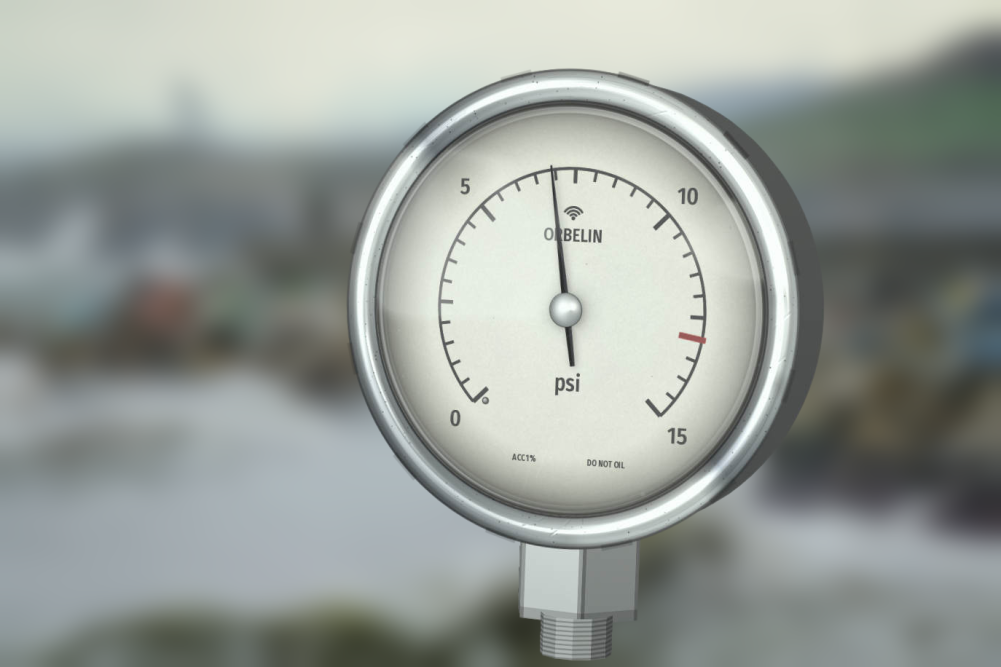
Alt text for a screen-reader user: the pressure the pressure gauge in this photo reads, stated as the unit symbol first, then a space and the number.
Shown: psi 7
